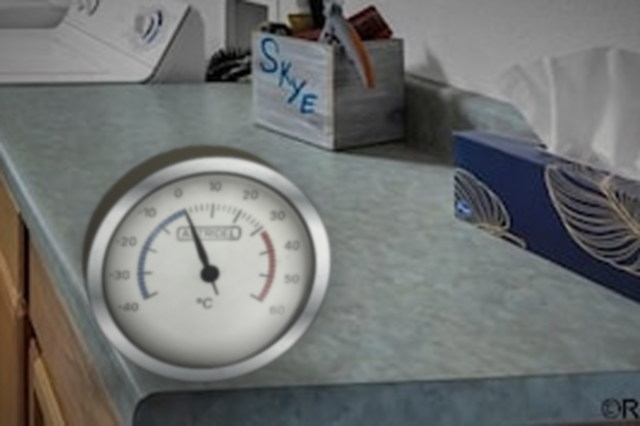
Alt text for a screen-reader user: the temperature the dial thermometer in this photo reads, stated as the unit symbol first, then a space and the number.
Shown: °C 0
